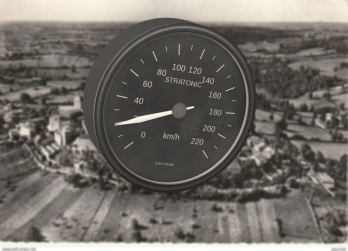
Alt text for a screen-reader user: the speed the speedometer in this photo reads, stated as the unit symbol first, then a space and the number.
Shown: km/h 20
